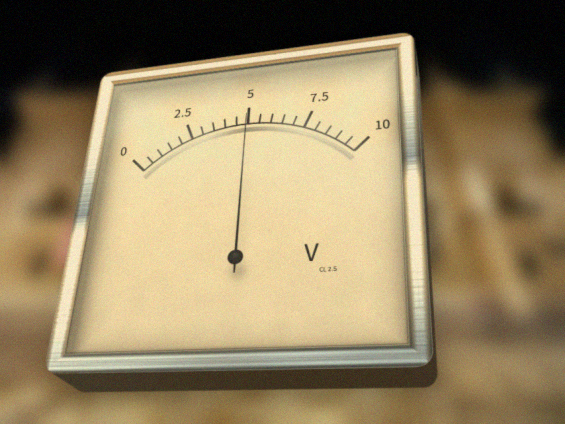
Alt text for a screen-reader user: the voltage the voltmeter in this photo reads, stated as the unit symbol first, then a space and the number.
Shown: V 5
